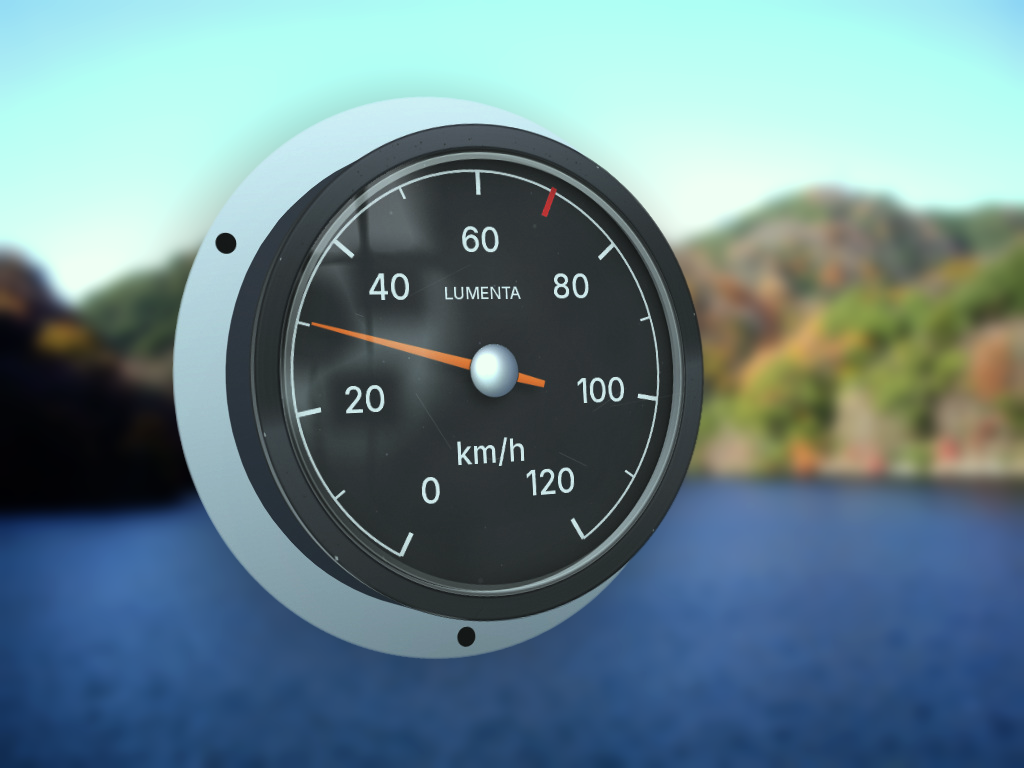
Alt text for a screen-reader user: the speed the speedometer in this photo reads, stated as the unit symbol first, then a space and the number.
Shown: km/h 30
